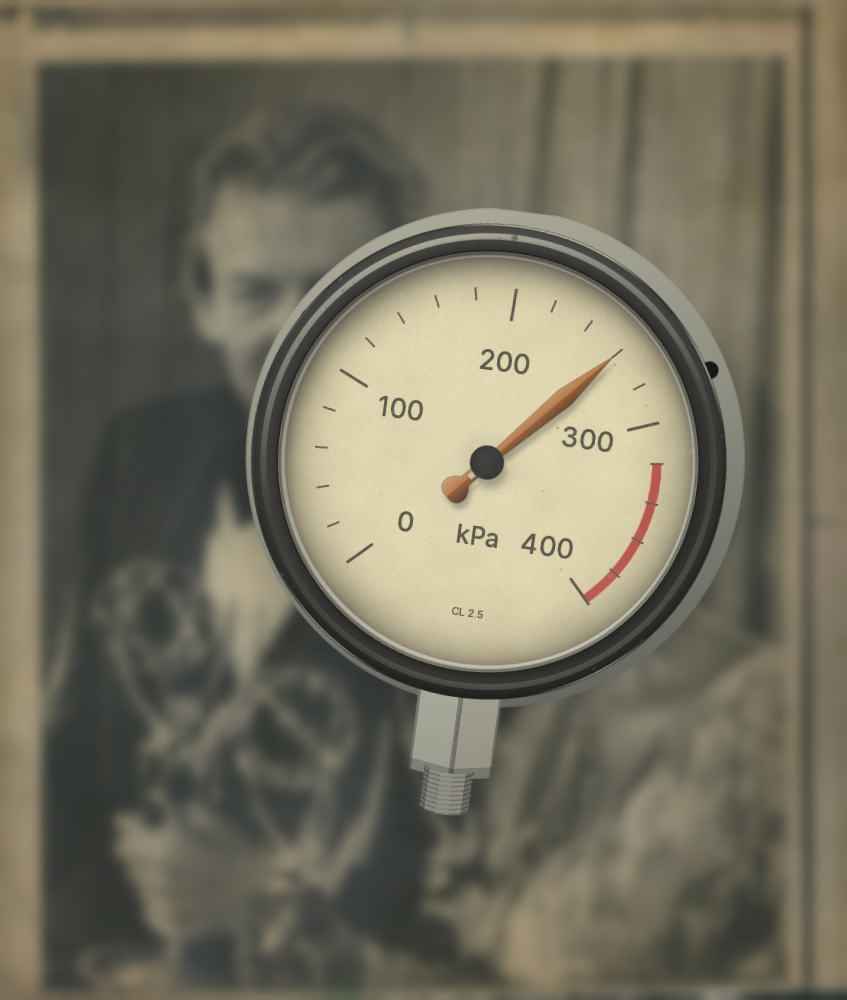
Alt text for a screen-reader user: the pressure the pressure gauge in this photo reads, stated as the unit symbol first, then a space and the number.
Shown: kPa 260
